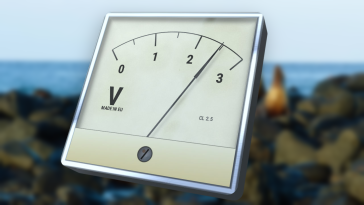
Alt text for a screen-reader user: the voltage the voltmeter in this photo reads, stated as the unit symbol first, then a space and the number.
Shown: V 2.5
